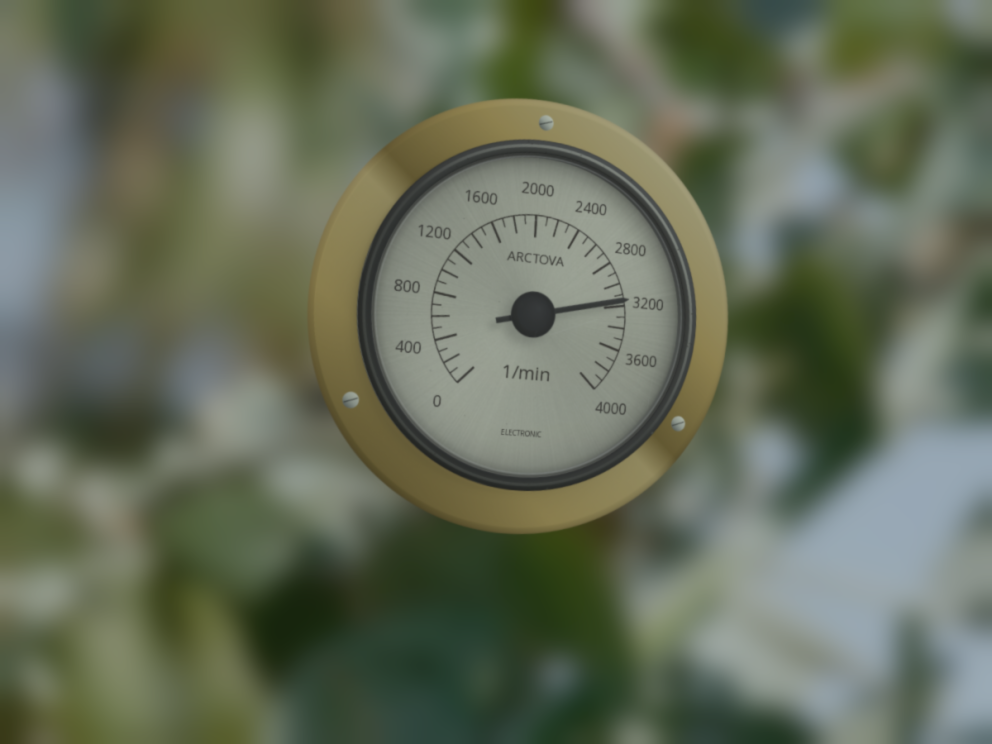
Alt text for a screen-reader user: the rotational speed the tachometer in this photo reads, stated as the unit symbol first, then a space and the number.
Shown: rpm 3150
